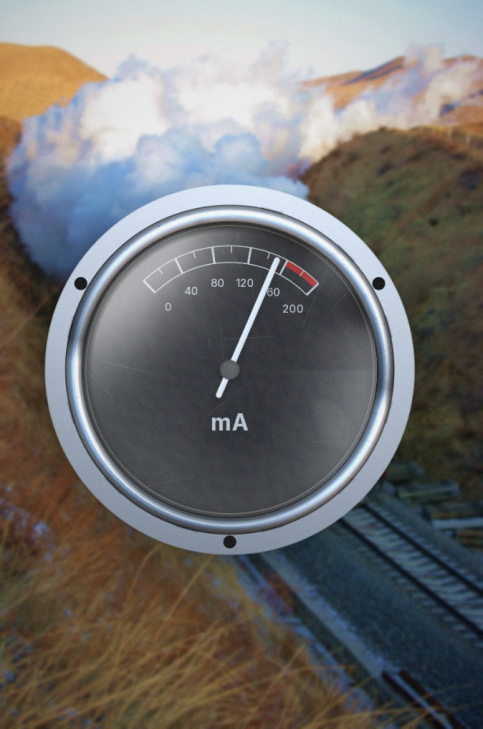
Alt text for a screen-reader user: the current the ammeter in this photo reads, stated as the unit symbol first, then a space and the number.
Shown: mA 150
